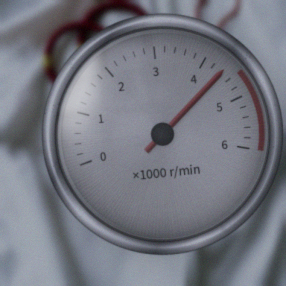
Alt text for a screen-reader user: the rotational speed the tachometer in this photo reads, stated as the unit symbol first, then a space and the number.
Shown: rpm 4400
